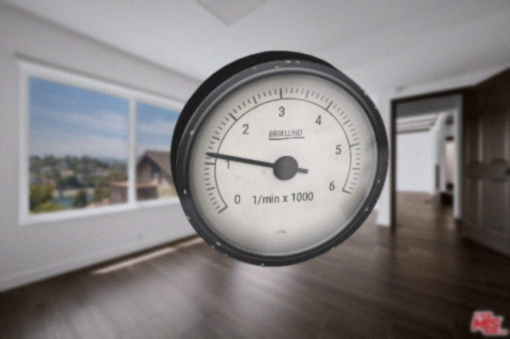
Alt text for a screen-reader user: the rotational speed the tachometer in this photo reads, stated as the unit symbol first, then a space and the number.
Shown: rpm 1200
